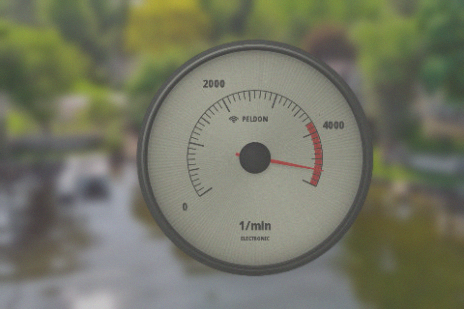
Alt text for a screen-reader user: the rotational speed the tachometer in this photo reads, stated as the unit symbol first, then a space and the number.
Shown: rpm 4700
